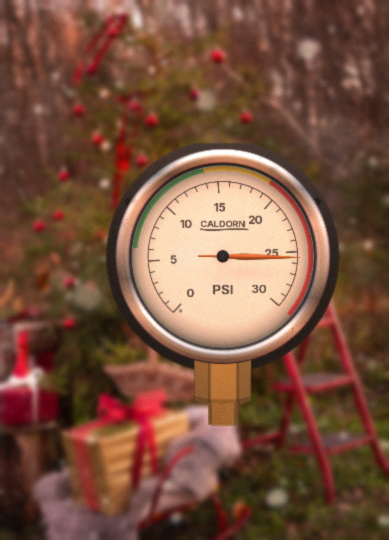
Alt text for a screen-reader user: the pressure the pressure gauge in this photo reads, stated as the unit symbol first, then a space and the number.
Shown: psi 25.5
